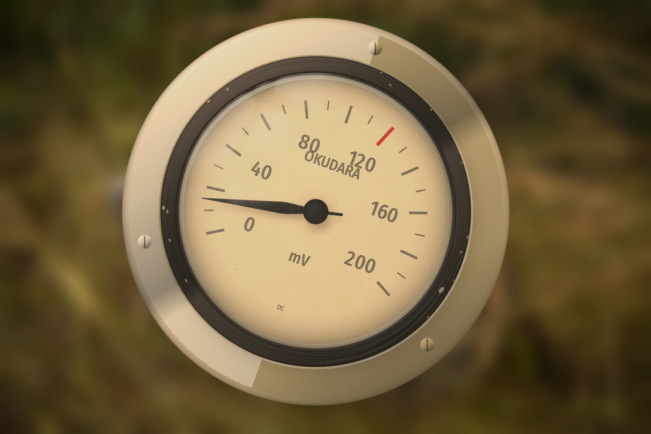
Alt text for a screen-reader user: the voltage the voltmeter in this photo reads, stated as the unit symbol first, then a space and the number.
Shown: mV 15
